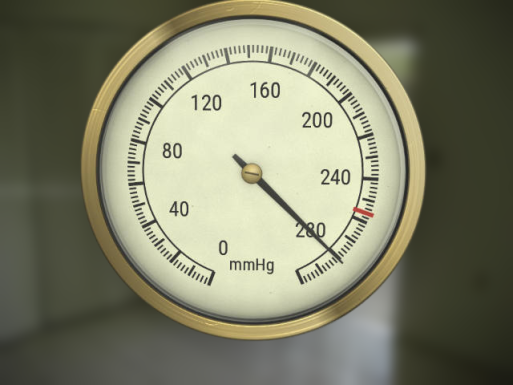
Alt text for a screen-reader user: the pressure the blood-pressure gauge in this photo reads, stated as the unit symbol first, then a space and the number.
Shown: mmHg 280
